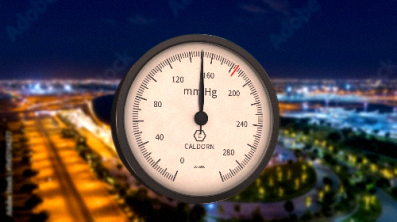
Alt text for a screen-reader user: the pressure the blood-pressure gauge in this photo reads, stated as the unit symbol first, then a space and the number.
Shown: mmHg 150
